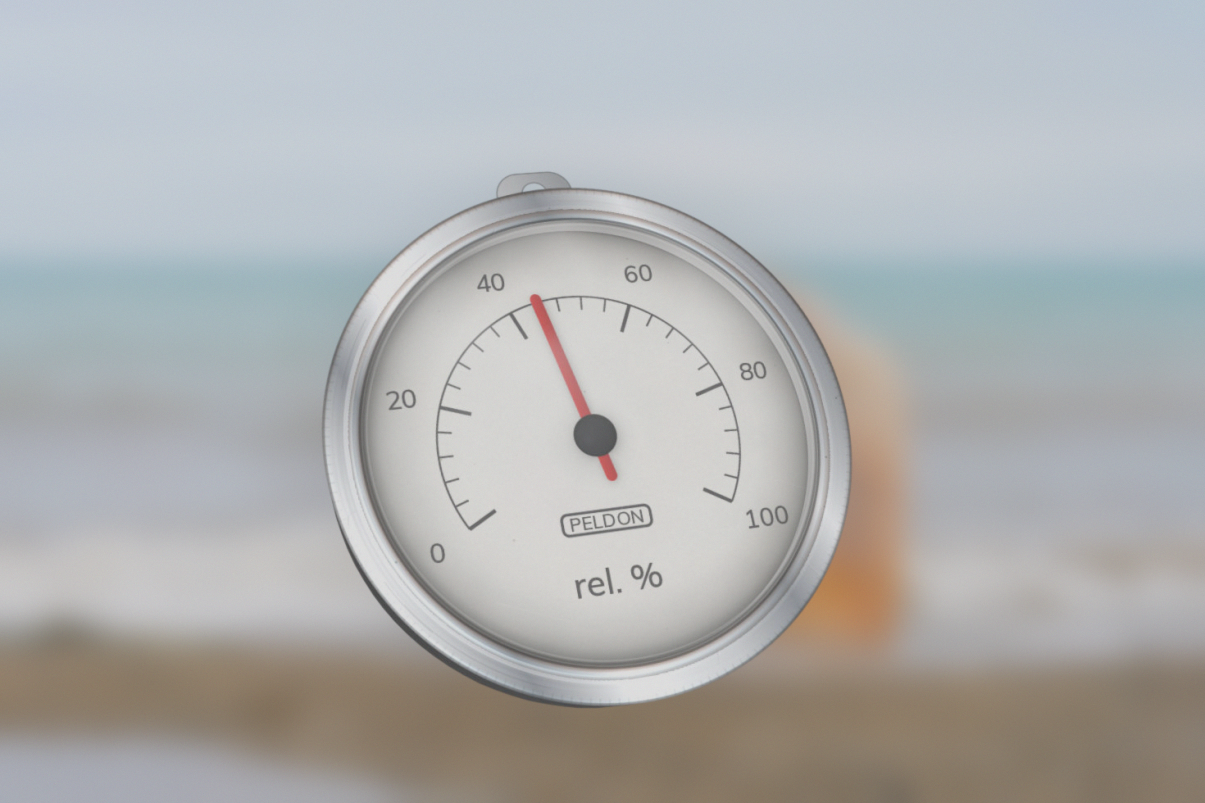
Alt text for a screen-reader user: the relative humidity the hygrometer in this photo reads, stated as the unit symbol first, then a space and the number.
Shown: % 44
